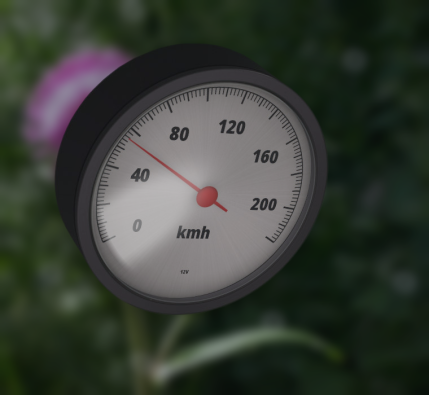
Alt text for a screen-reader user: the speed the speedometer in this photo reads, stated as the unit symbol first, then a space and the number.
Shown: km/h 56
